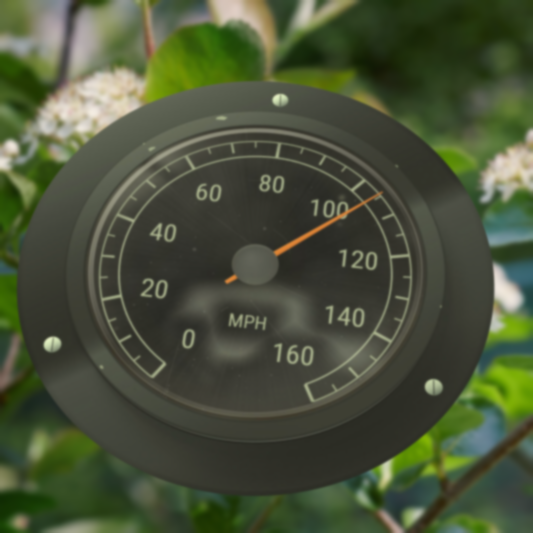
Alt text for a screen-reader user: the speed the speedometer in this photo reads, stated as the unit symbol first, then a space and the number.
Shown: mph 105
